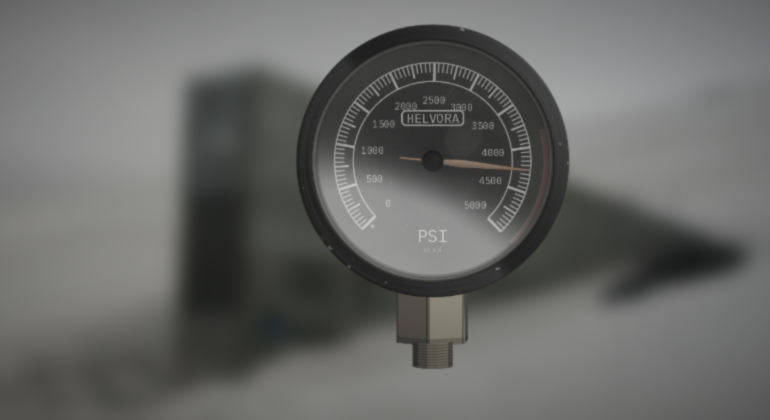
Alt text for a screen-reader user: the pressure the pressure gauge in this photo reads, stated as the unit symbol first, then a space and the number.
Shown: psi 4250
